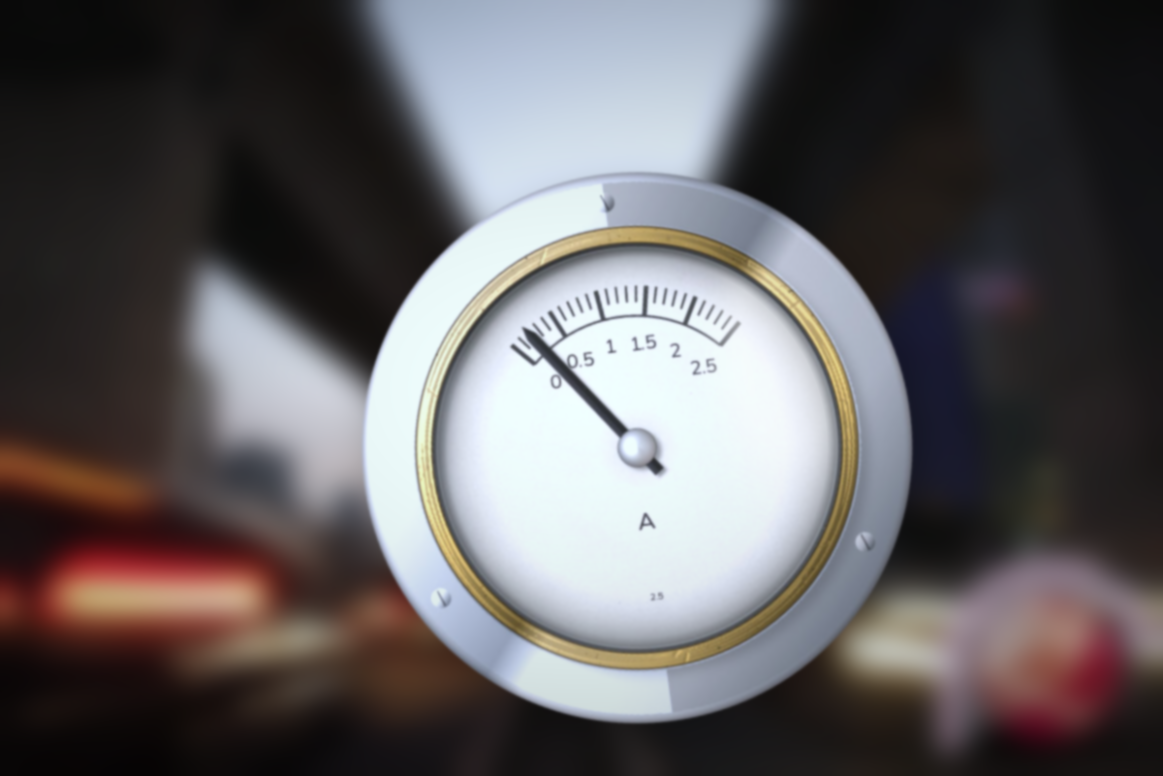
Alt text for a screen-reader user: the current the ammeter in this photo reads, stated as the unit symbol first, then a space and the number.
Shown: A 0.2
